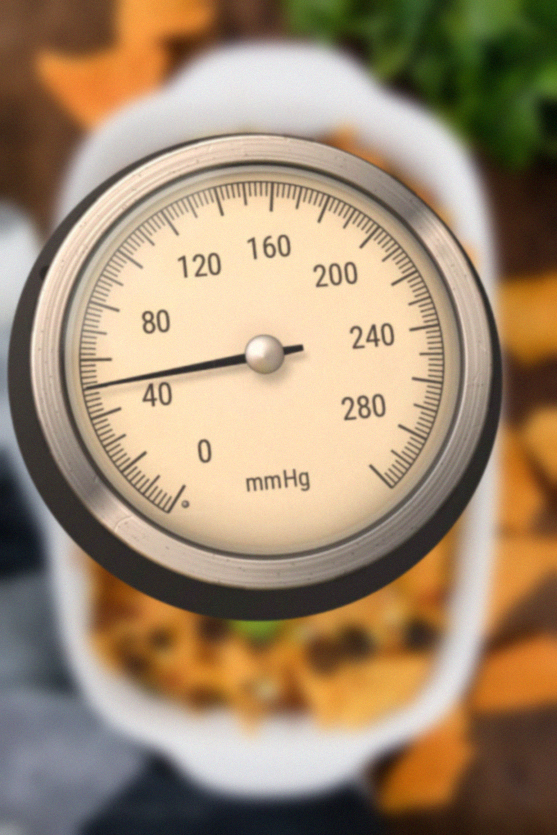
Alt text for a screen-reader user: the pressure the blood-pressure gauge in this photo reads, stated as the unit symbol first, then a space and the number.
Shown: mmHg 50
